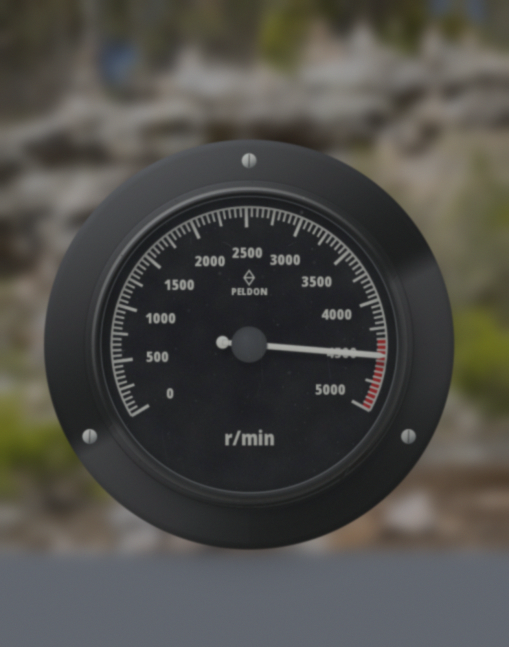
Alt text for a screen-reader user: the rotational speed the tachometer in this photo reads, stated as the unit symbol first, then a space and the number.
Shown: rpm 4500
